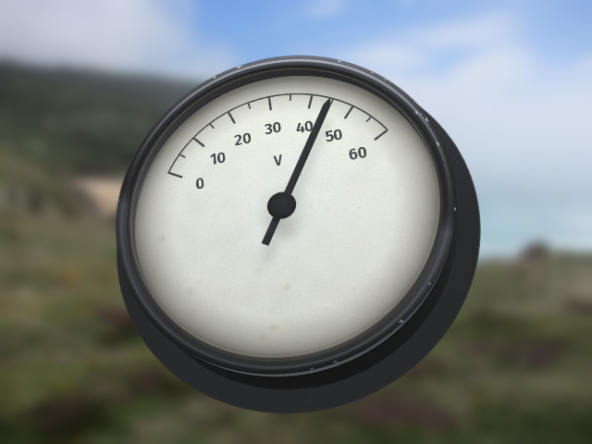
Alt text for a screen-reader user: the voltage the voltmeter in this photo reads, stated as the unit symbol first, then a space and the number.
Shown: V 45
